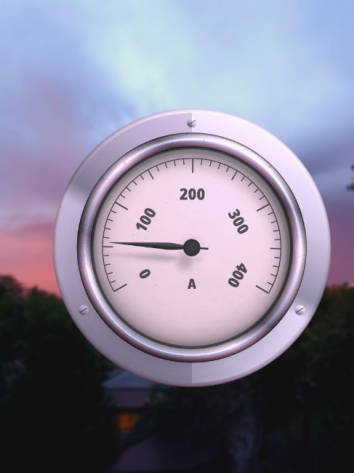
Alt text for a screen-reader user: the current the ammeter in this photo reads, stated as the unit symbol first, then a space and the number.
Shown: A 55
